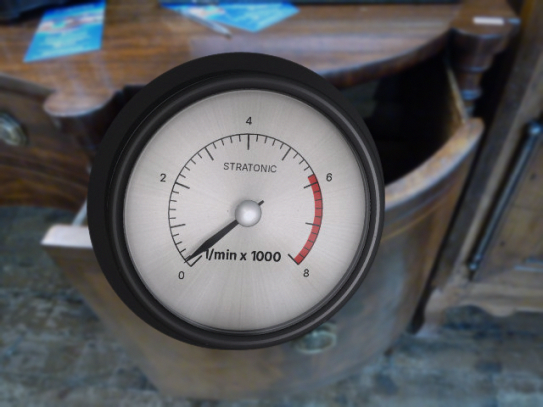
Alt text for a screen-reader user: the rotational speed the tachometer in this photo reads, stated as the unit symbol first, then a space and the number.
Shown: rpm 200
